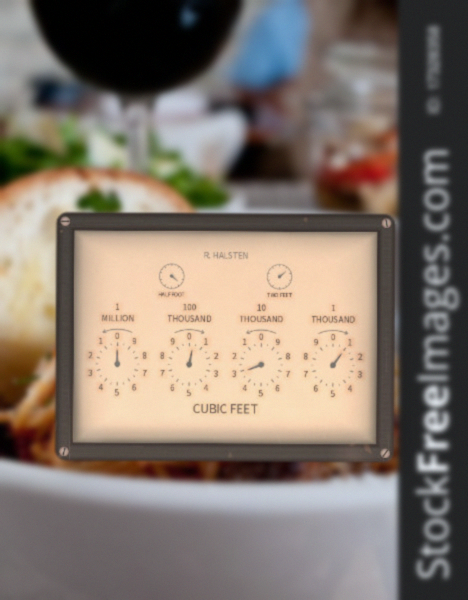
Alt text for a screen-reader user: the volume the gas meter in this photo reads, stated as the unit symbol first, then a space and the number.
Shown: ft³ 3100
